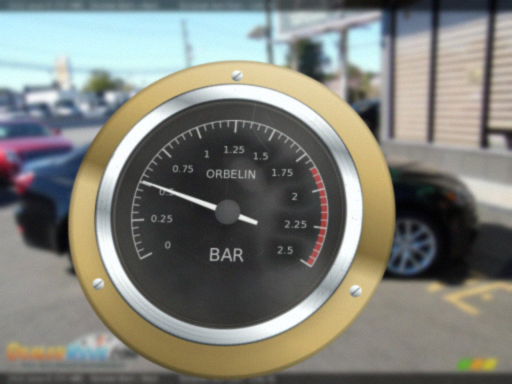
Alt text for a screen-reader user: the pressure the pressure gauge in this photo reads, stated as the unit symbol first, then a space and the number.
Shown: bar 0.5
